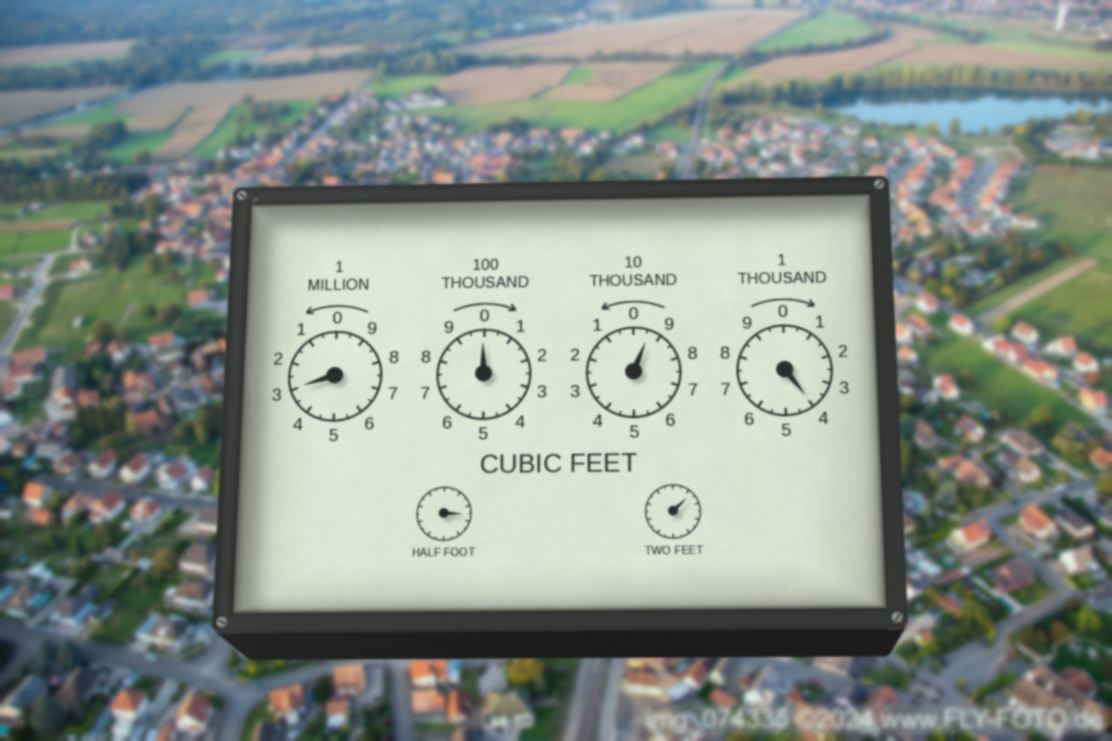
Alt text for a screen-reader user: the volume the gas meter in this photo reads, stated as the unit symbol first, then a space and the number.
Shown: ft³ 299400
